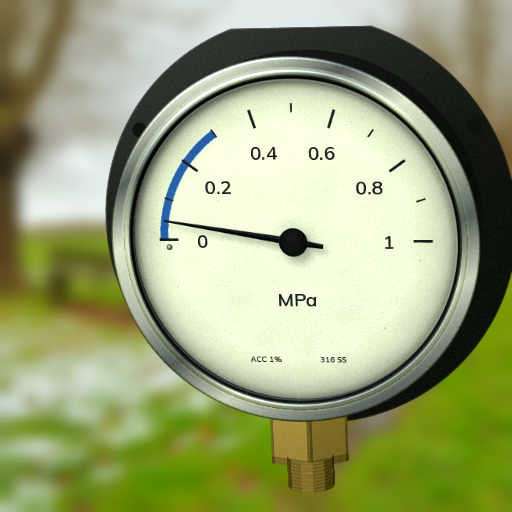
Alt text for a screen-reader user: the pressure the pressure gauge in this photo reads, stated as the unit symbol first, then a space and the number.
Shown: MPa 0.05
